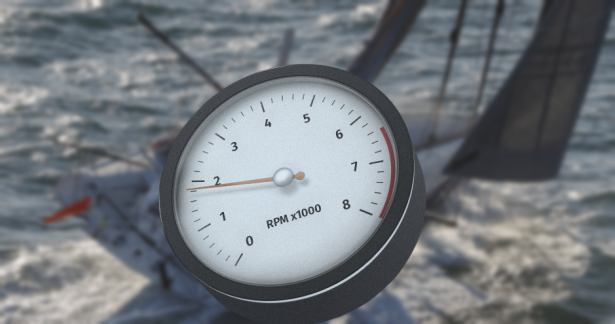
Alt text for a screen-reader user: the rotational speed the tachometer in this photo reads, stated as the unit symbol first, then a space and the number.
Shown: rpm 1800
